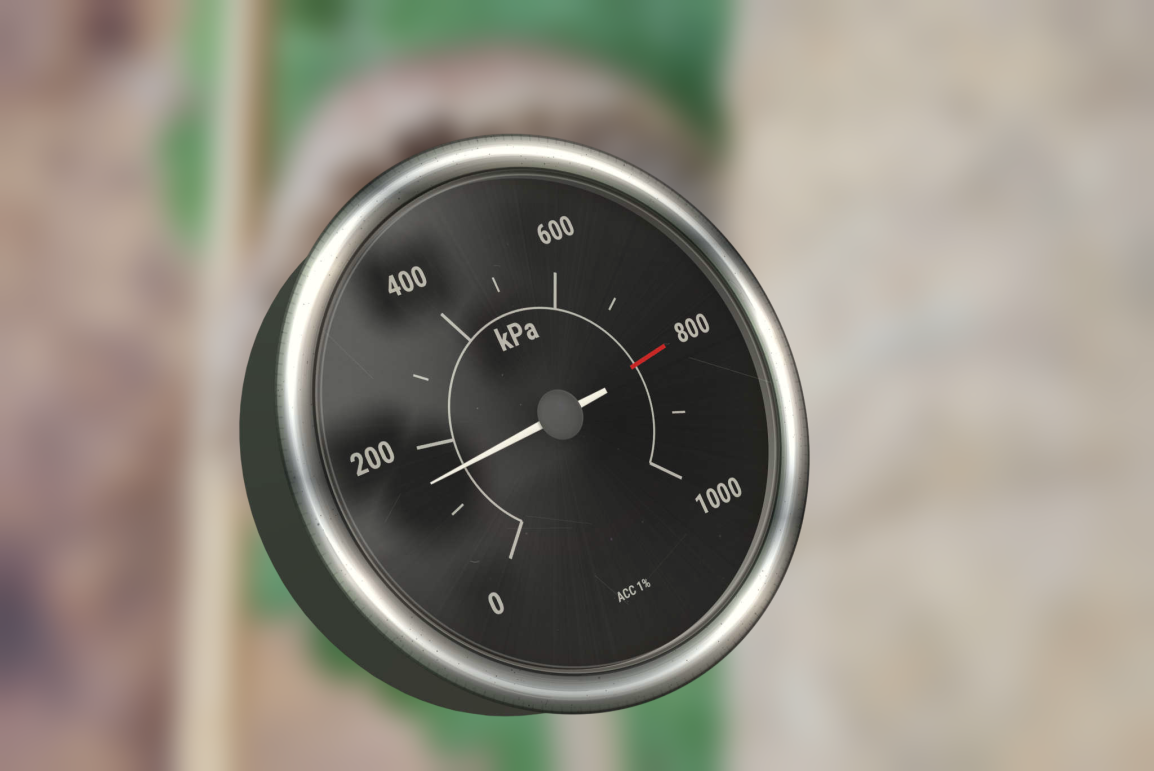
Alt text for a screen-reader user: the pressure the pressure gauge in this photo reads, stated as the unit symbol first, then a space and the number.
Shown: kPa 150
